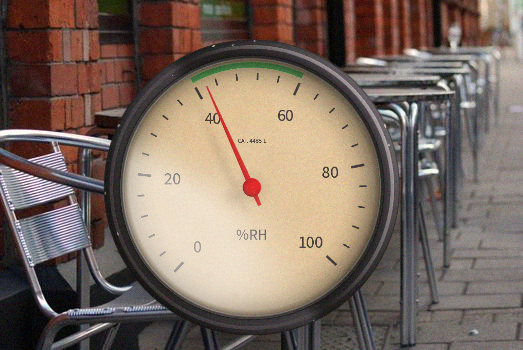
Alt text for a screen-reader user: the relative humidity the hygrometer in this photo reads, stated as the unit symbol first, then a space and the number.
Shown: % 42
